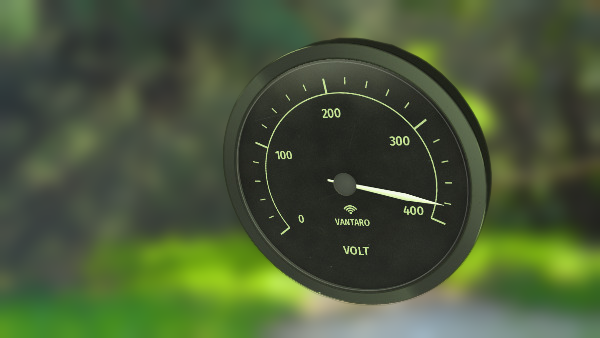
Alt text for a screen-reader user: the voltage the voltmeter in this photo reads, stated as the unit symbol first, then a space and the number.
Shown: V 380
